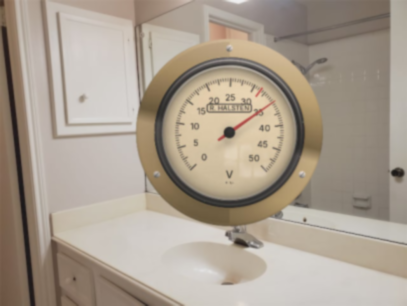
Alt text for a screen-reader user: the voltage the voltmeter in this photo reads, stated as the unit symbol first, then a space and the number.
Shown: V 35
